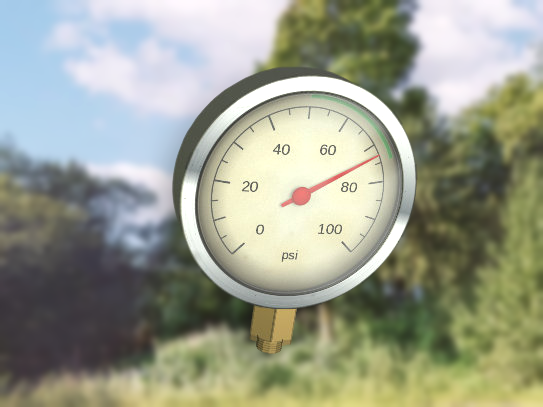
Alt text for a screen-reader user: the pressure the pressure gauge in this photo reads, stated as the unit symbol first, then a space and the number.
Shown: psi 72.5
